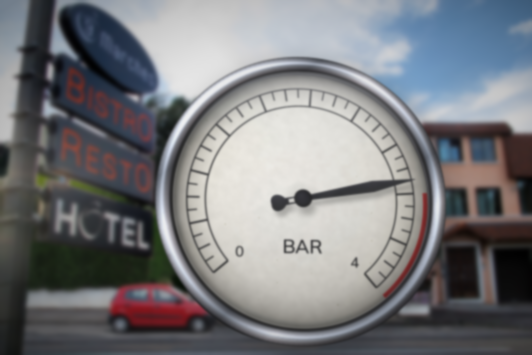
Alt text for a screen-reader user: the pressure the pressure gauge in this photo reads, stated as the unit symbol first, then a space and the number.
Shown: bar 3.1
